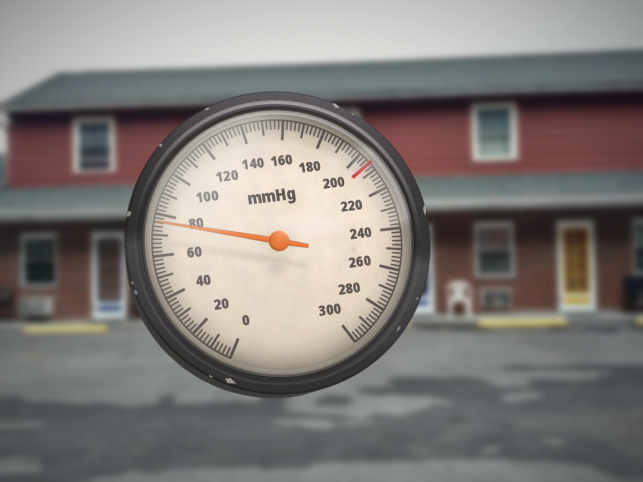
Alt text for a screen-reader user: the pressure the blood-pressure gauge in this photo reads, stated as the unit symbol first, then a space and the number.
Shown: mmHg 76
